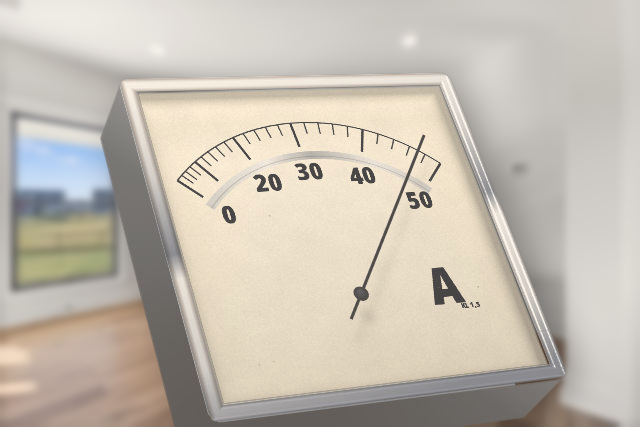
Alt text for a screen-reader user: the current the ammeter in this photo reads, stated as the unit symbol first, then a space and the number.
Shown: A 47
